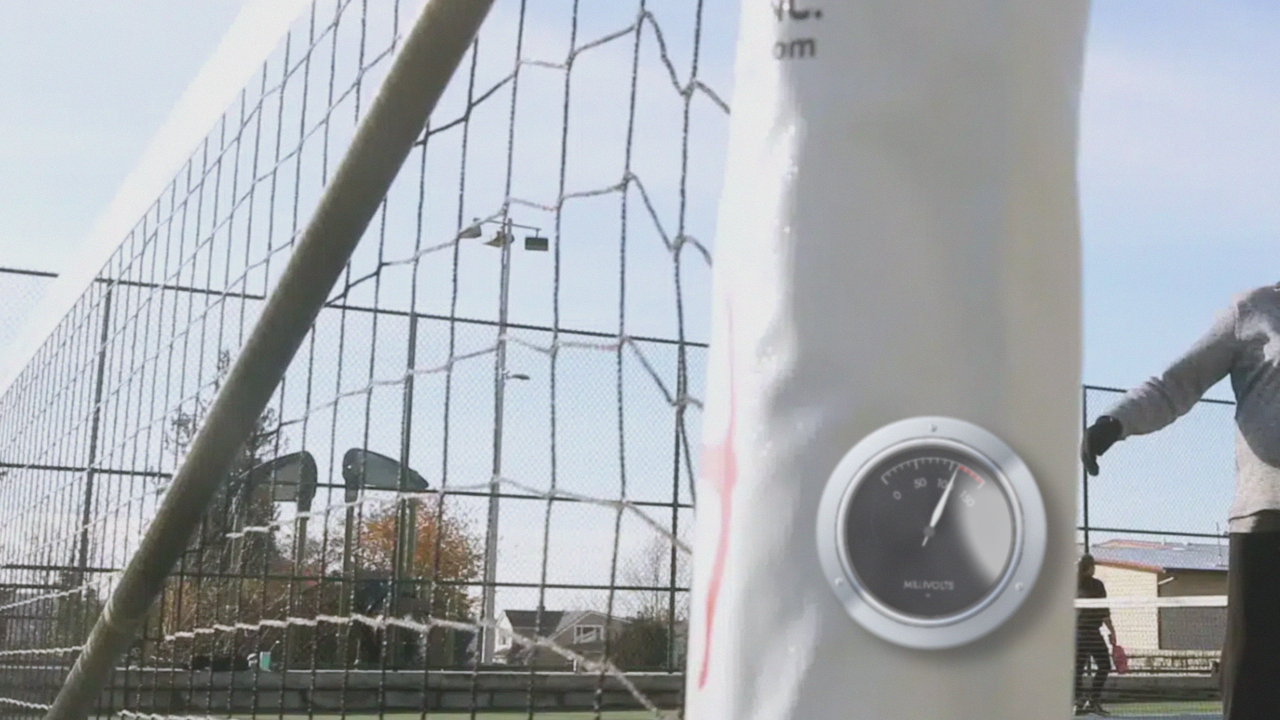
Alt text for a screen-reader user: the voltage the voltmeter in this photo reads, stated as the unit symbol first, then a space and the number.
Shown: mV 110
